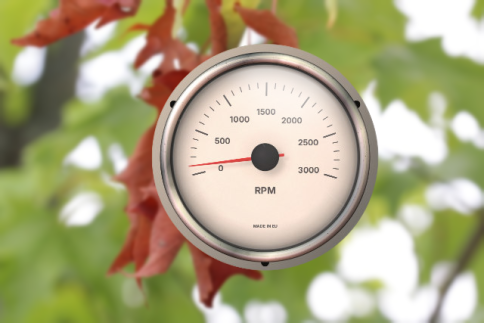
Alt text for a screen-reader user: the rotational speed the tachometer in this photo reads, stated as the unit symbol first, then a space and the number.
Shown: rpm 100
